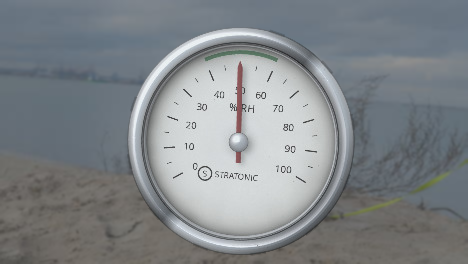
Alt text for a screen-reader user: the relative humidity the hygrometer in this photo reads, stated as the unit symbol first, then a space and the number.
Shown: % 50
